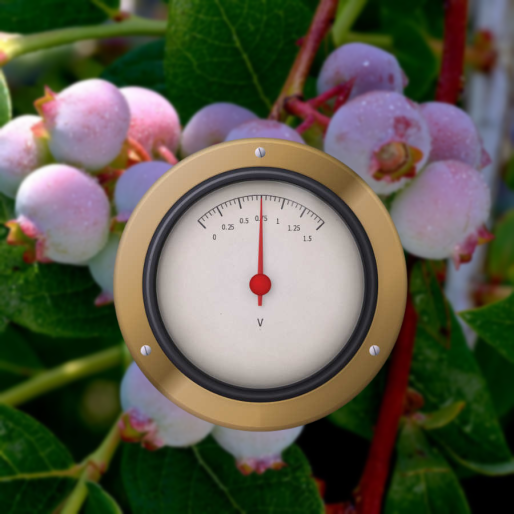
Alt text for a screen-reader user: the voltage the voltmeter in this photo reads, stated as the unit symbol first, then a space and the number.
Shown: V 0.75
